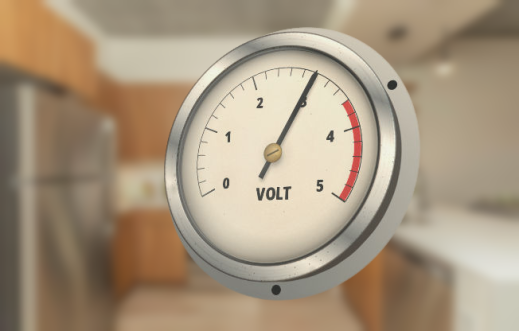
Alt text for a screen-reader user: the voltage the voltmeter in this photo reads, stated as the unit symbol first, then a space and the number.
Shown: V 3
